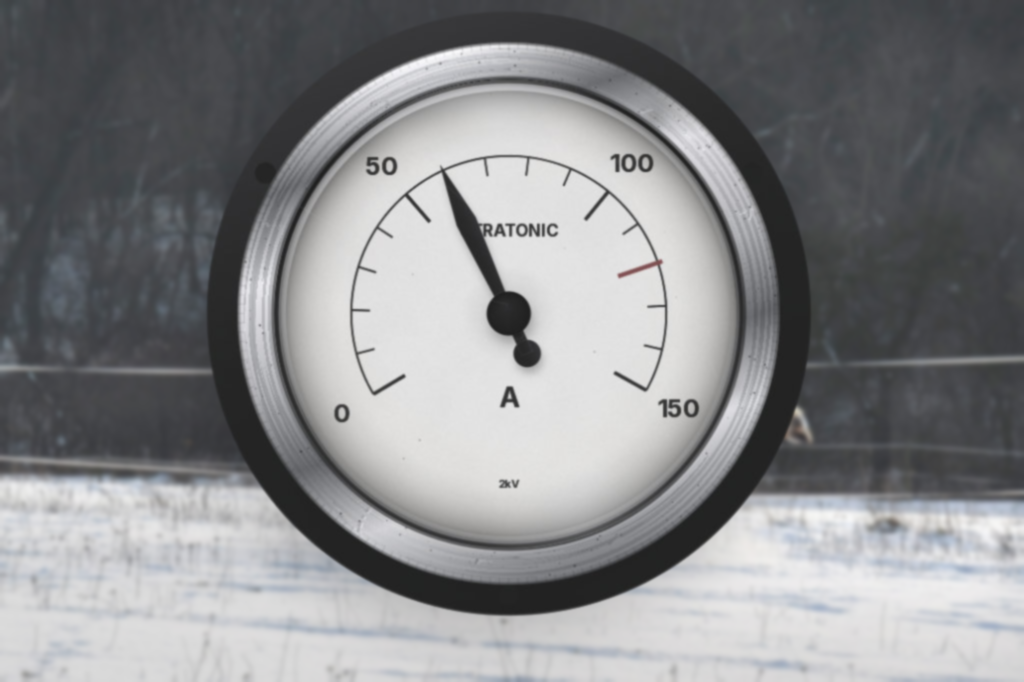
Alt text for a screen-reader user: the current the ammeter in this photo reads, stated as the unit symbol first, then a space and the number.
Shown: A 60
